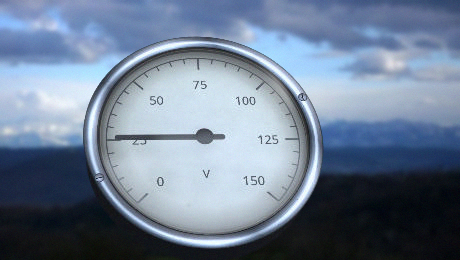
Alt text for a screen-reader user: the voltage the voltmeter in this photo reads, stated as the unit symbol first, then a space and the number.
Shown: V 25
